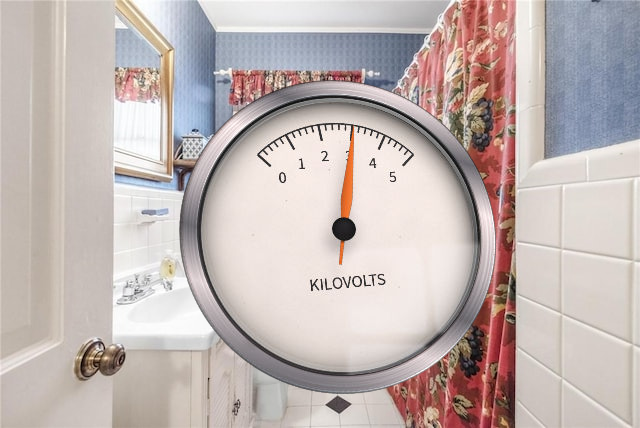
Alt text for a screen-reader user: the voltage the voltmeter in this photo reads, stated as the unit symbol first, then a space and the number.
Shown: kV 3
